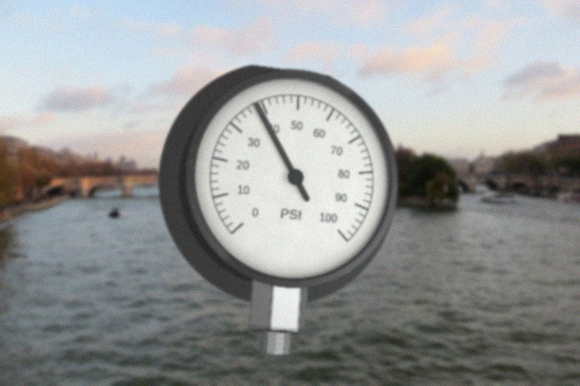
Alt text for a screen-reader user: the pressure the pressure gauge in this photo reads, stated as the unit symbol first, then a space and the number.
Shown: psi 38
